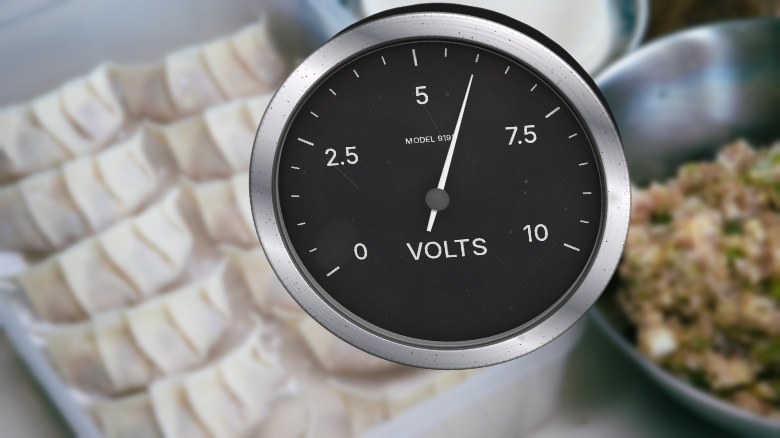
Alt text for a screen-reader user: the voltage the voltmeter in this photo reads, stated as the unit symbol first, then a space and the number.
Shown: V 6
